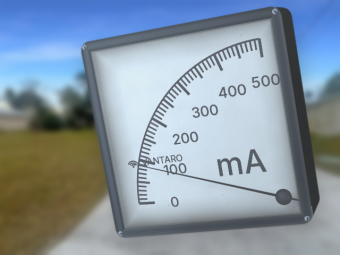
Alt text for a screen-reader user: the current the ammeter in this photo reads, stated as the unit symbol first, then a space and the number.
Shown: mA 90
